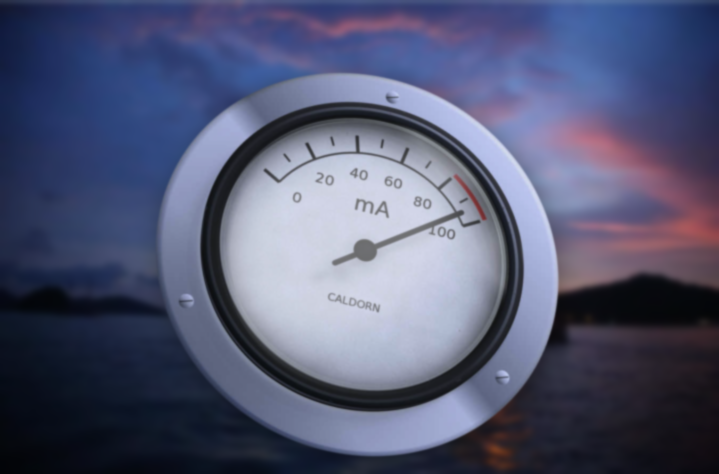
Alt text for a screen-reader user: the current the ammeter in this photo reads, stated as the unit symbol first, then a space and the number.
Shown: mA 95
